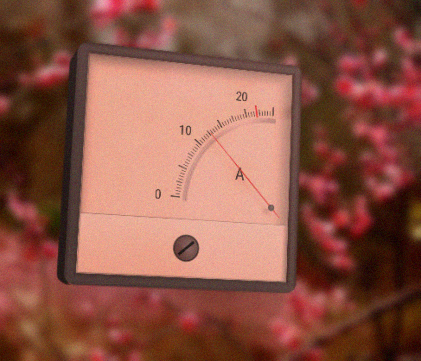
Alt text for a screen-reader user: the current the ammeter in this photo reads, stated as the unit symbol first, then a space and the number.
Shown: A 12.5
